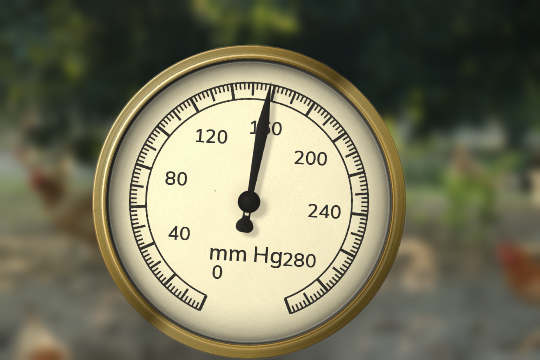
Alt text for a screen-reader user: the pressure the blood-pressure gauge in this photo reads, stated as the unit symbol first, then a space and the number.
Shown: mmHg 158
